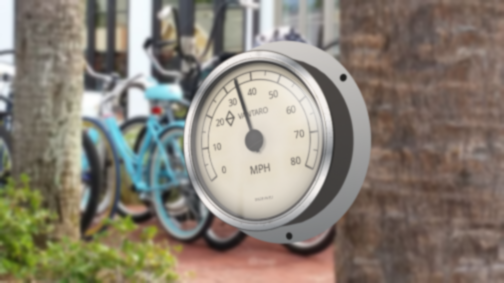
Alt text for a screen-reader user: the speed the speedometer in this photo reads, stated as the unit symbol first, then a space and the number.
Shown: mph 35
